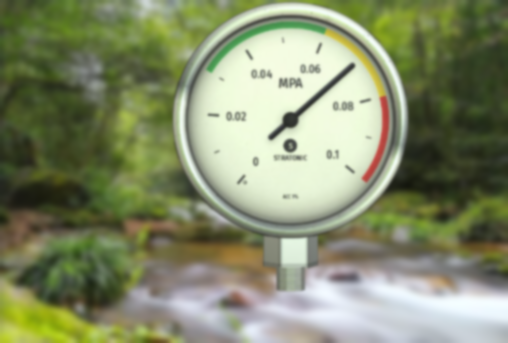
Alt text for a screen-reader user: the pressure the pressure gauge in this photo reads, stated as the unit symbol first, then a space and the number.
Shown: MPa 0.07
